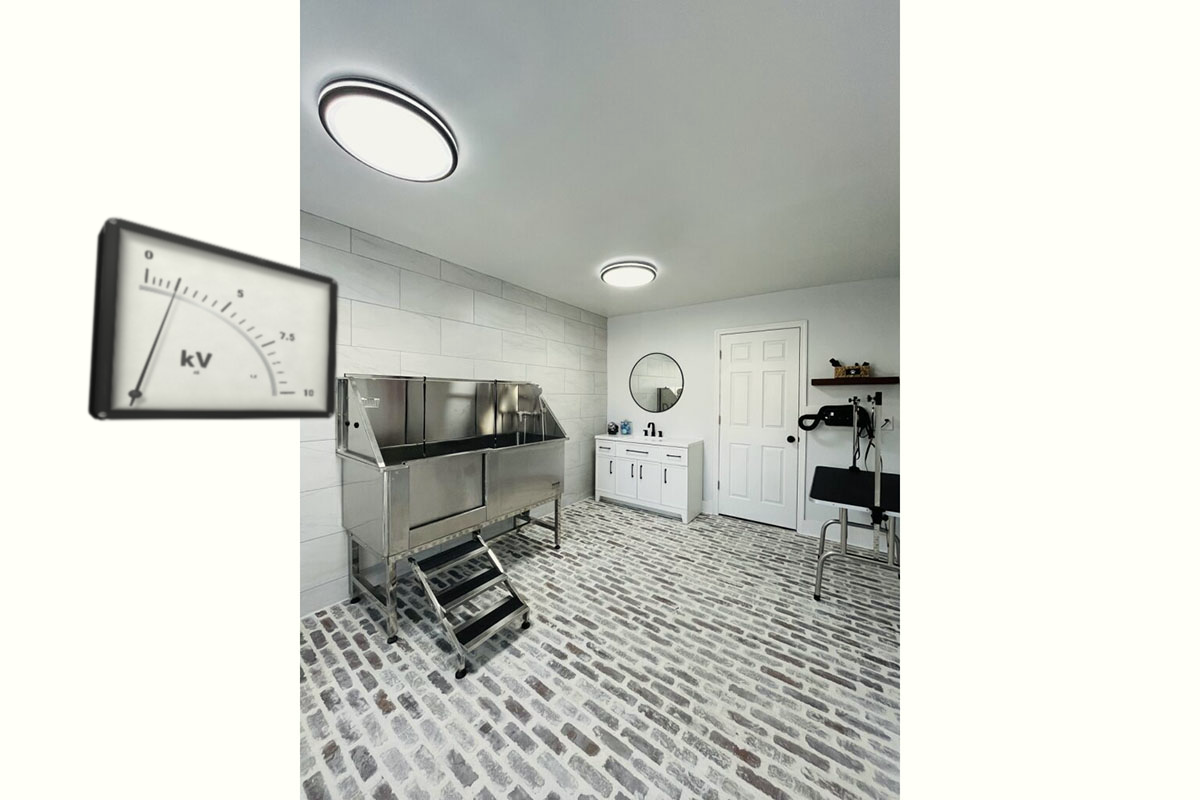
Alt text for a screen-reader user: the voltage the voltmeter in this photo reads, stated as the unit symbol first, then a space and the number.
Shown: kV 2.5
